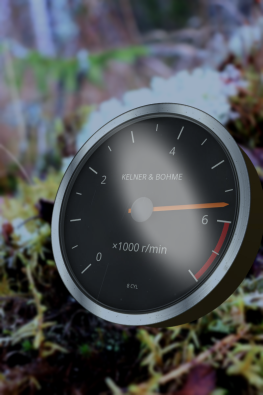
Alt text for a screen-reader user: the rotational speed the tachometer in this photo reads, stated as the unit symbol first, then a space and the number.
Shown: rpm 5750
